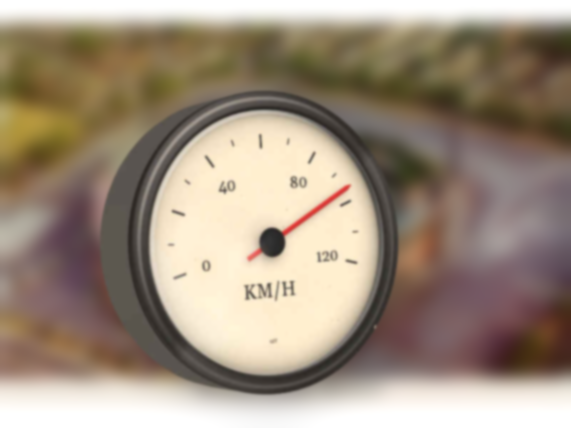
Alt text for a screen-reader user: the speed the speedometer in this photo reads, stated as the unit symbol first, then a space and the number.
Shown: km/h 95
